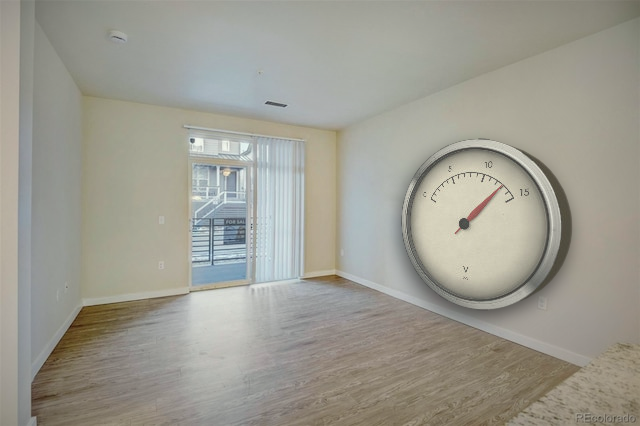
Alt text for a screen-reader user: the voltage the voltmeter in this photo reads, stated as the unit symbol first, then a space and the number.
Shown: V 13
